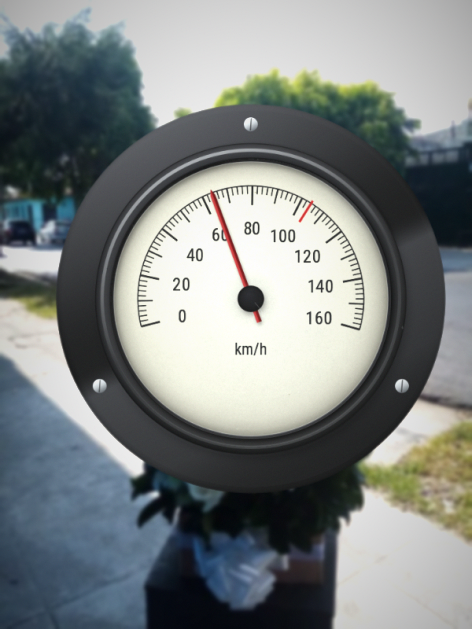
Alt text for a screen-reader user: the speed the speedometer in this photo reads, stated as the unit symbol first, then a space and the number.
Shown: km/h 64
